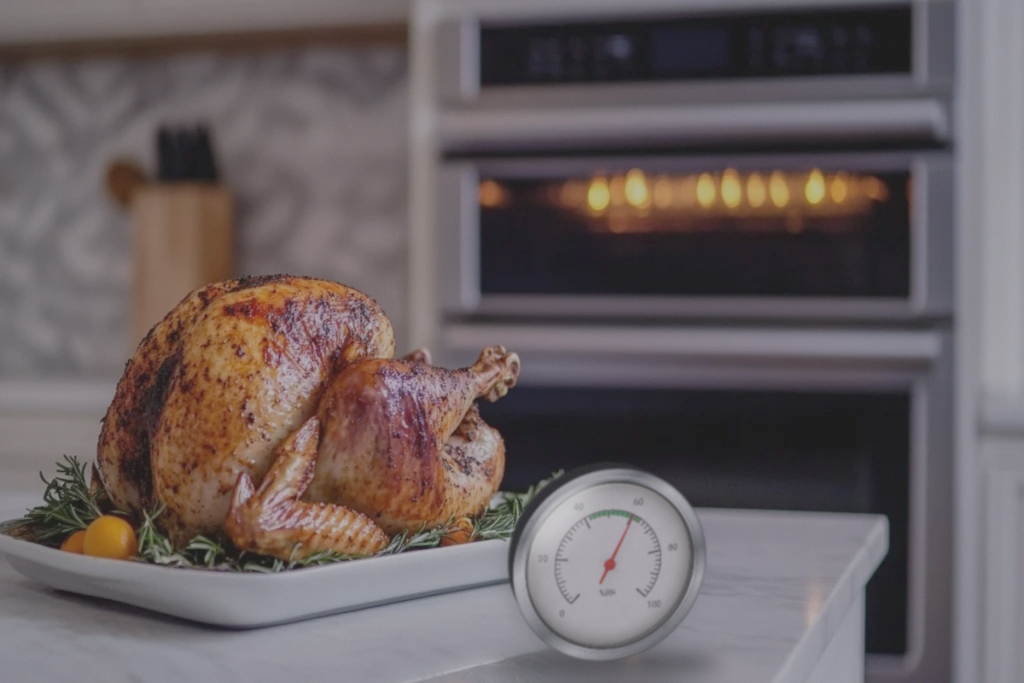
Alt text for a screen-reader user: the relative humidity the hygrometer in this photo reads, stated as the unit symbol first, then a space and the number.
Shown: % 60
